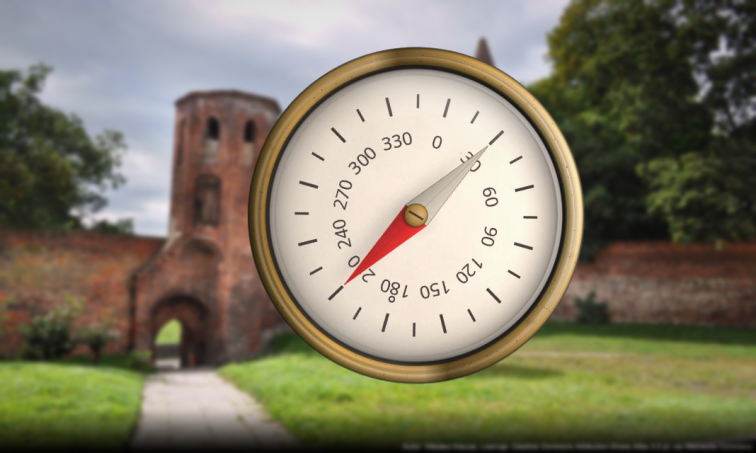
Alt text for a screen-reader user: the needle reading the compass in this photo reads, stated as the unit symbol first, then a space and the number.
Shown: ° 210
